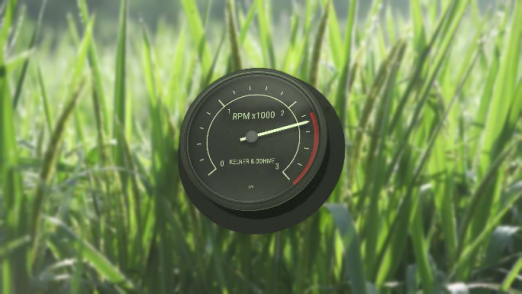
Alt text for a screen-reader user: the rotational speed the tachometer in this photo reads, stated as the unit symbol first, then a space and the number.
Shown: rpm 2300
